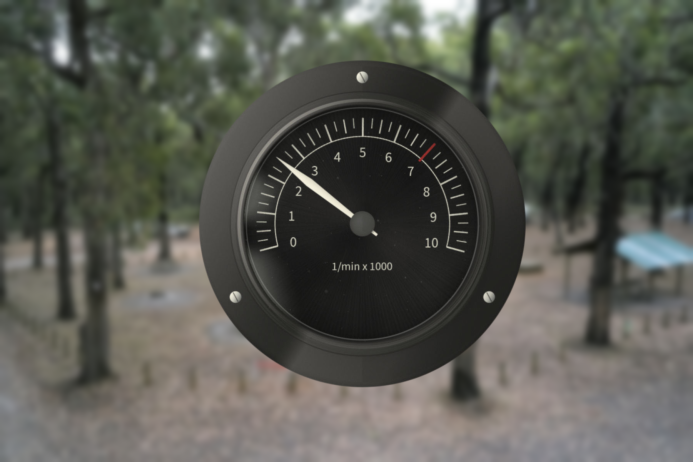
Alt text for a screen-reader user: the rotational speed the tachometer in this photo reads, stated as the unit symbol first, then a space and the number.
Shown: rpm 2500
